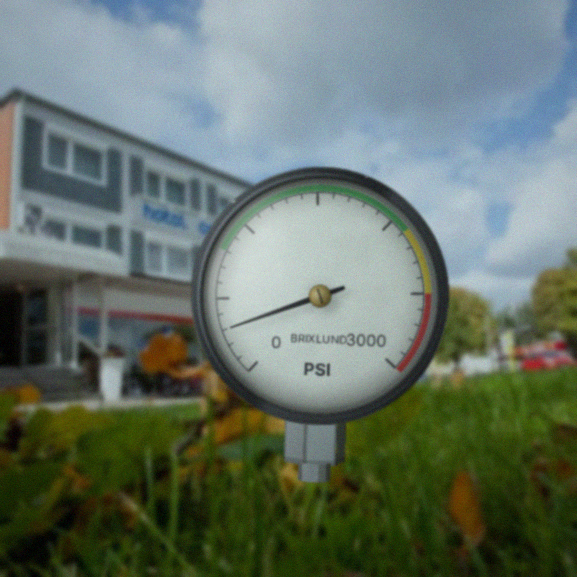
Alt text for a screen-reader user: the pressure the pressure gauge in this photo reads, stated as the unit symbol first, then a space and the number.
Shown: psi 300
